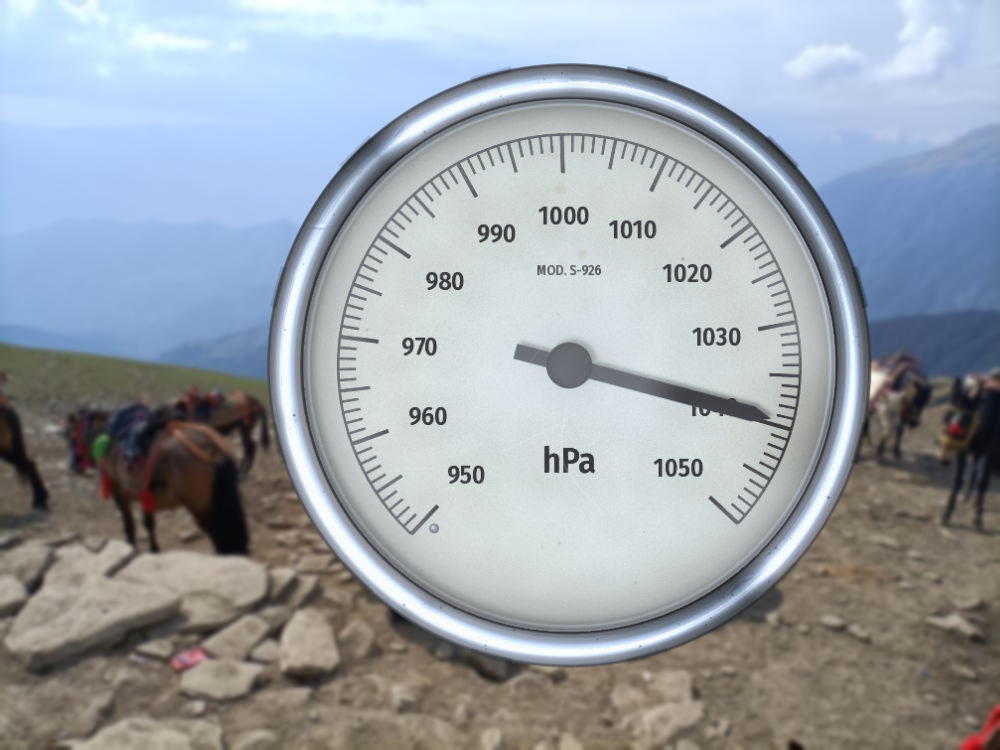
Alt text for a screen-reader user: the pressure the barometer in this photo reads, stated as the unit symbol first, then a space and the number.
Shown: hPa 1039.5
